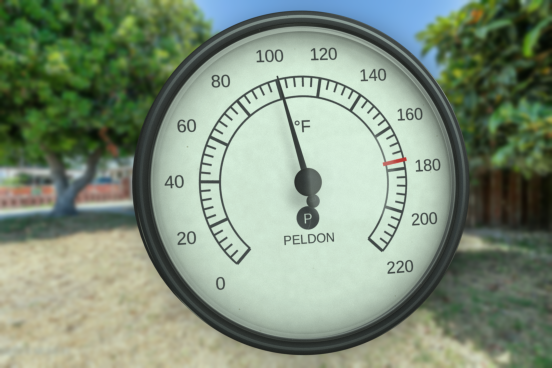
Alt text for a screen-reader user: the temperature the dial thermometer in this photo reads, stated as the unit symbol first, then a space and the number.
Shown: °F 100
